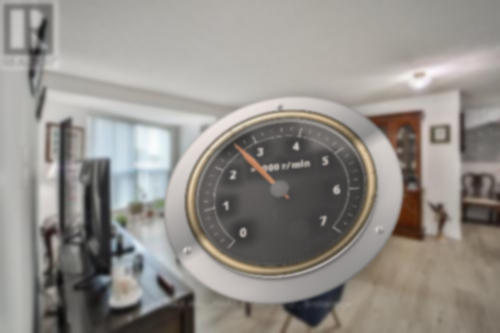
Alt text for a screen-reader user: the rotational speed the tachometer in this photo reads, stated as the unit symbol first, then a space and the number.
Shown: rpm 2600
